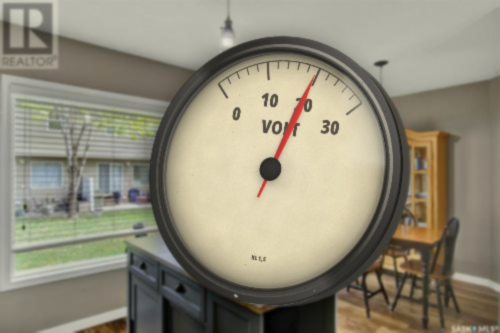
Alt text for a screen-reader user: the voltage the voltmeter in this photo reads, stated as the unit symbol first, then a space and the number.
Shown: V 20
